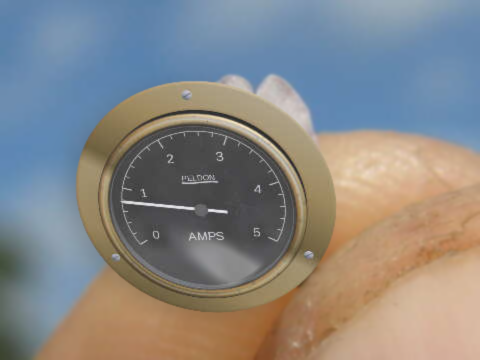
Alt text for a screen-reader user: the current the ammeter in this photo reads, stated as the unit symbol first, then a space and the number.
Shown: A 0.8
